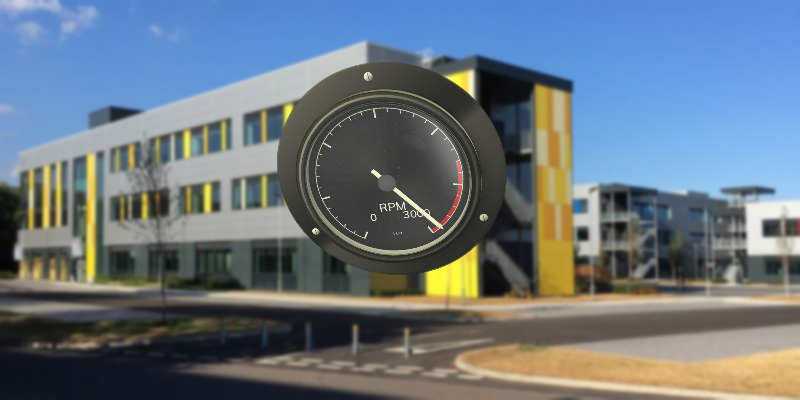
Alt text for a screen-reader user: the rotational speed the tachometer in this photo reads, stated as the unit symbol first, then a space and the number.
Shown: rpm 2900
